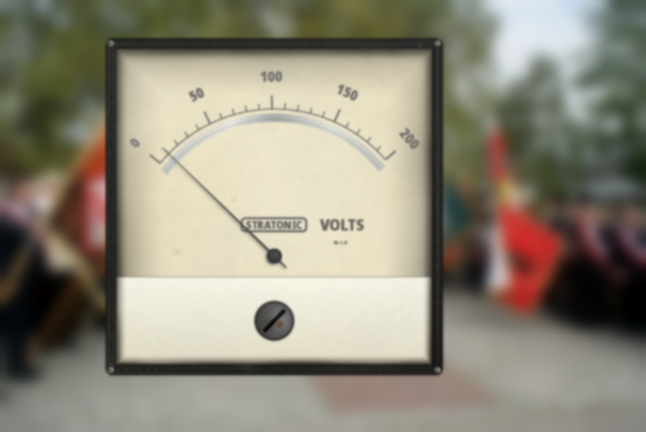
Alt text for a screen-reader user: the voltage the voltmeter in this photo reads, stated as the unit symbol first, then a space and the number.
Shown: V 10
